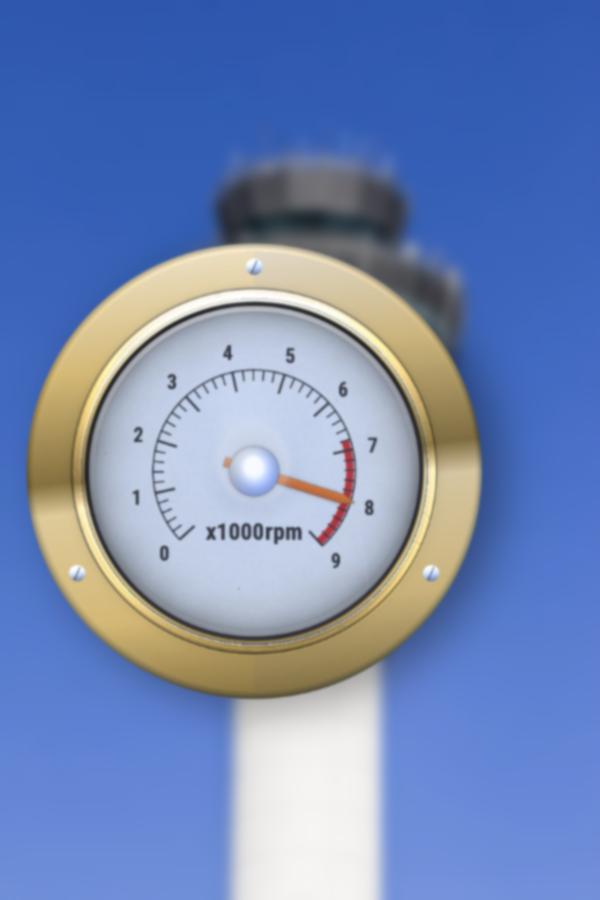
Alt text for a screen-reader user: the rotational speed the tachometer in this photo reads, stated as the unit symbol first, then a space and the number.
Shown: rpm 8000
